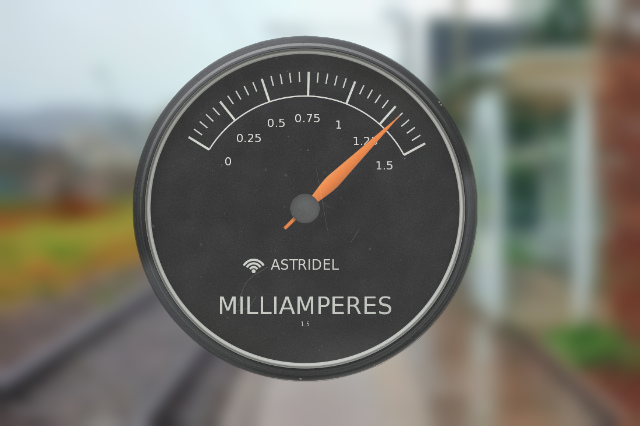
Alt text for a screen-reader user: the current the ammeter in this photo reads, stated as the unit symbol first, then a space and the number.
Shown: mA 1.3
